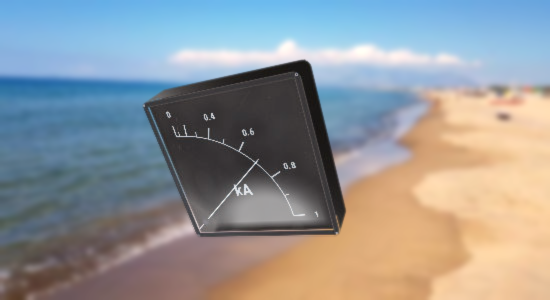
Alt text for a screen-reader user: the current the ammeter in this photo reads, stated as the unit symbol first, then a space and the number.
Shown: kA 0.7
